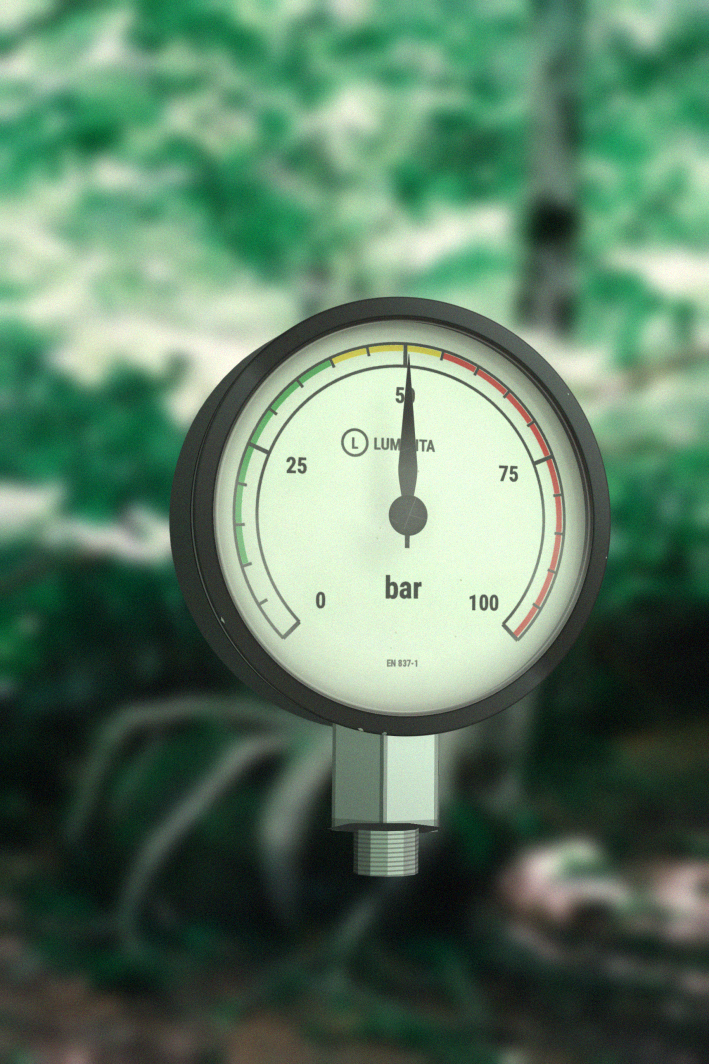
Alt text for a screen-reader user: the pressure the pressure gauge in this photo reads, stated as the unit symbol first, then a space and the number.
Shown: bar 50
